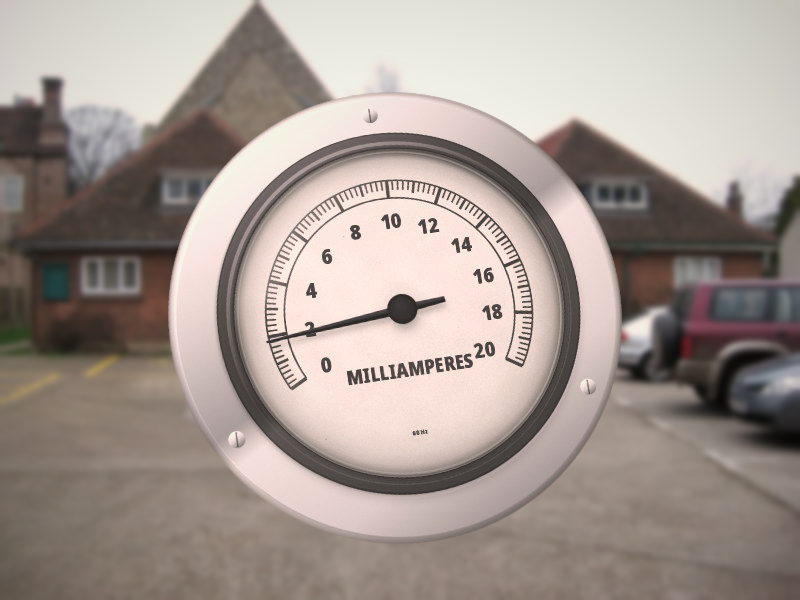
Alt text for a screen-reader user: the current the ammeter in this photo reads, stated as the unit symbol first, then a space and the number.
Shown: mA 1.8
